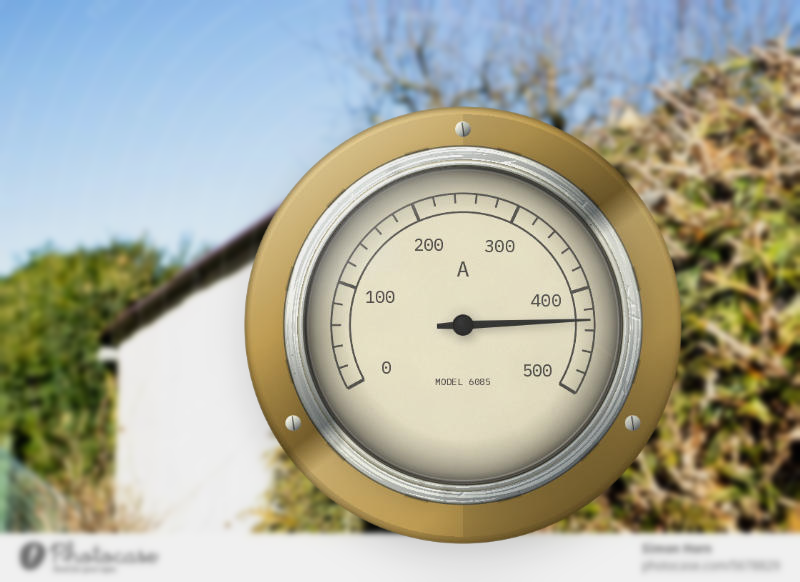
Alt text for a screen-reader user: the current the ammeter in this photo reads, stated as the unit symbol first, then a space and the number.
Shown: A 430
